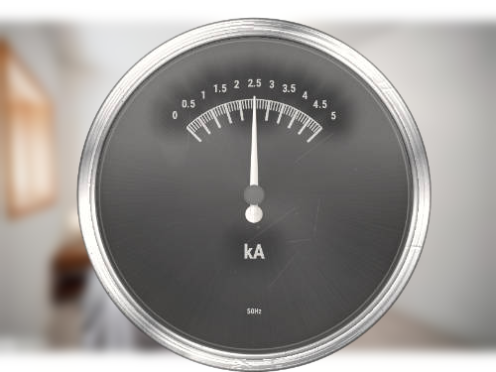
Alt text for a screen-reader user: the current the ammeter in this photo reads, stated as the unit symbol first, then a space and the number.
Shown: kA 2.5
